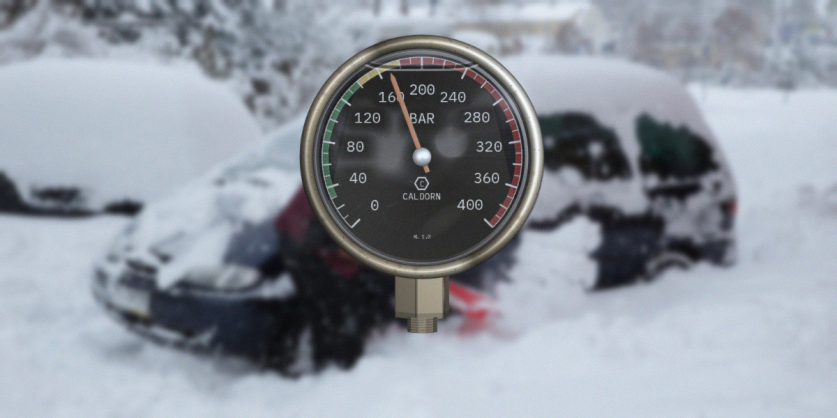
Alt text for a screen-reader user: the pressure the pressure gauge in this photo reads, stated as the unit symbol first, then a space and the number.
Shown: bar 170
